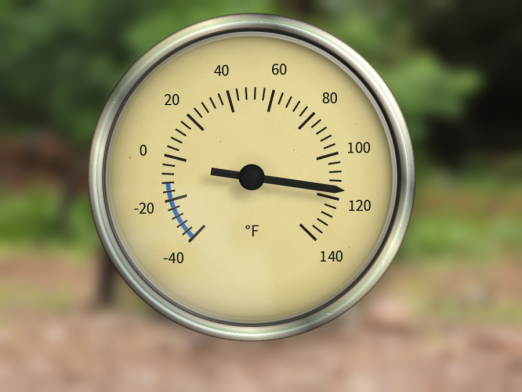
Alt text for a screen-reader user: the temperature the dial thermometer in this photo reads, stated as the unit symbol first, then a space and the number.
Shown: °F 116
